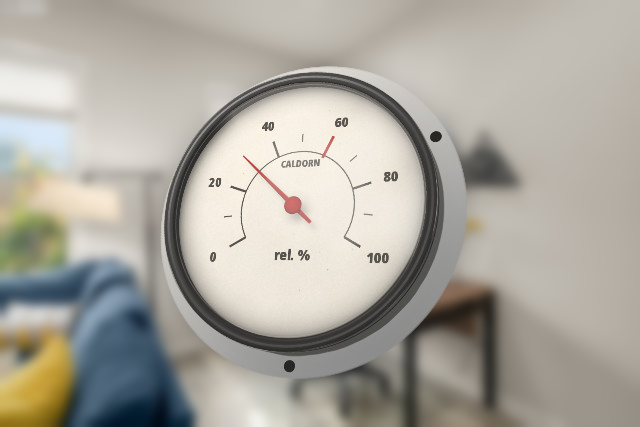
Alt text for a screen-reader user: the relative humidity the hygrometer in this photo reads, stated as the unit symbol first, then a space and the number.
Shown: % 30
